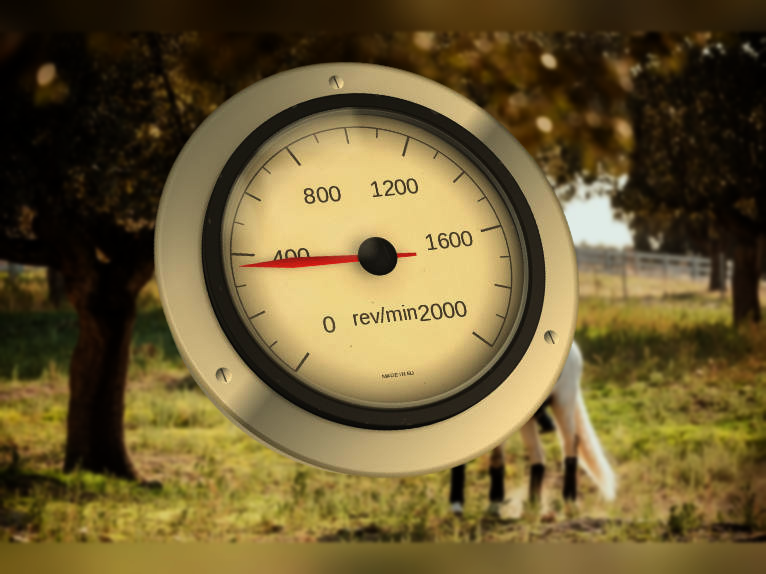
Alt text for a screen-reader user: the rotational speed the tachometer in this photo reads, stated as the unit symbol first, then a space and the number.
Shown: rpm 350
